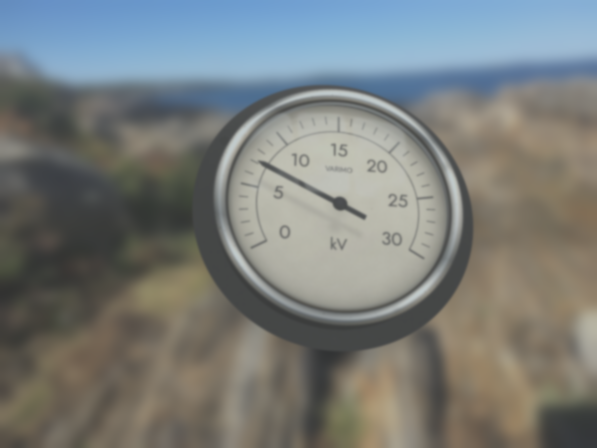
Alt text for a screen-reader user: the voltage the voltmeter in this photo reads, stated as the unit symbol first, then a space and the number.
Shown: kV 7
